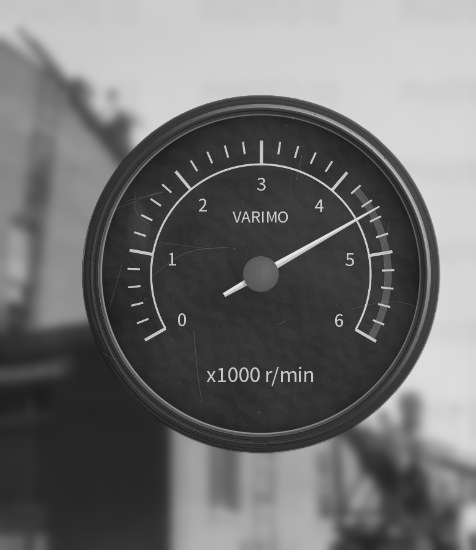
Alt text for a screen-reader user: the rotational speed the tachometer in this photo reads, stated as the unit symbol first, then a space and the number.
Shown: rpm 4500
